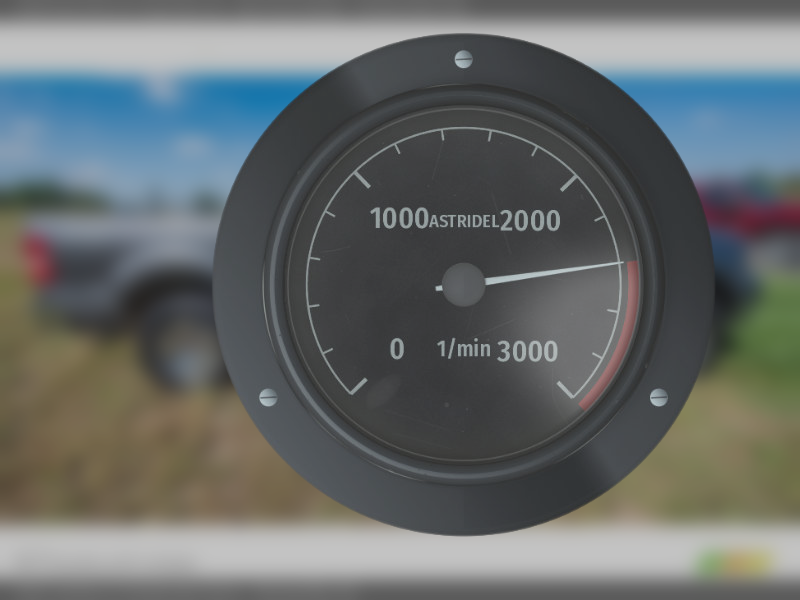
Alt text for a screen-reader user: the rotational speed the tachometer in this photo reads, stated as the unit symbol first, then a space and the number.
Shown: rpm 2400
